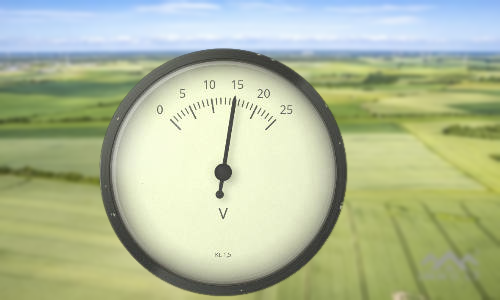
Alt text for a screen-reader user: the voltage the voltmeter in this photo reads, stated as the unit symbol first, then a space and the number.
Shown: V 15
